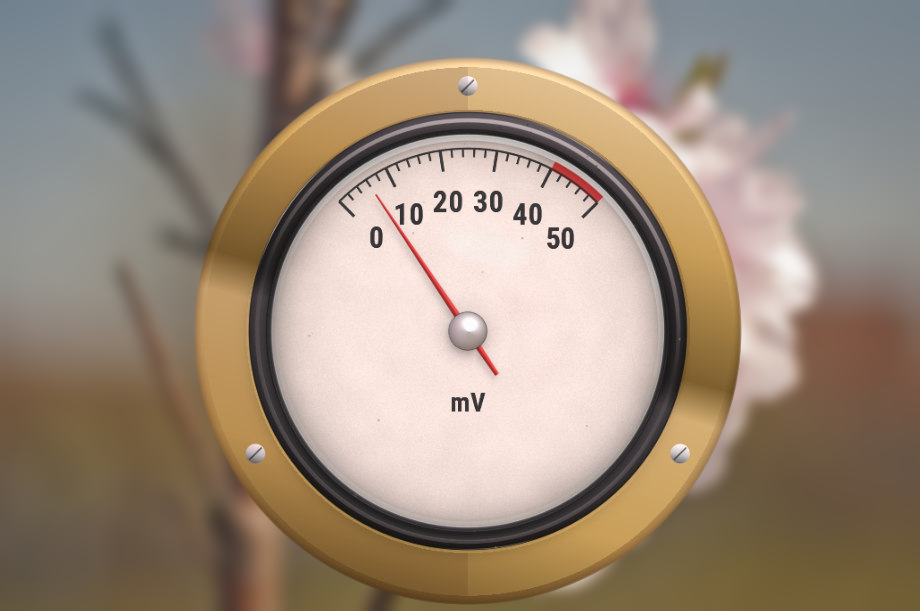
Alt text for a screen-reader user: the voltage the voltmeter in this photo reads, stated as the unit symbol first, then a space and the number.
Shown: mV 6
